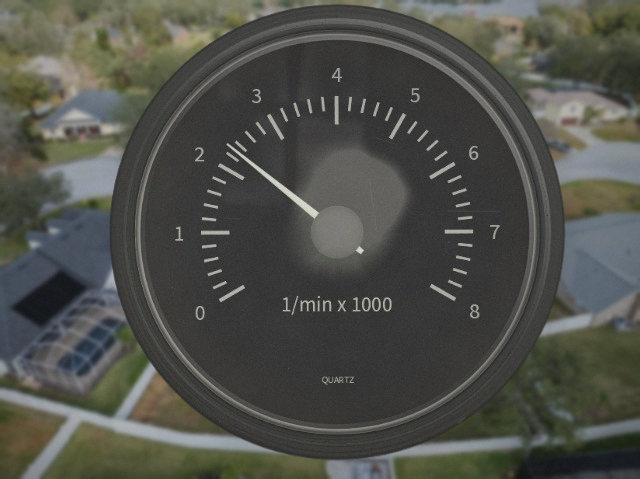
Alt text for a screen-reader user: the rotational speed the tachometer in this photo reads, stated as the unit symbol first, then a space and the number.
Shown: rpm 2300
